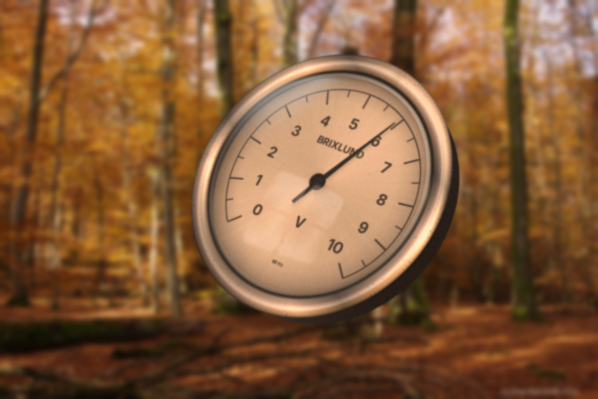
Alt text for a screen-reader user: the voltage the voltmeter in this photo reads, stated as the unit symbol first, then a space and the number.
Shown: V 6
